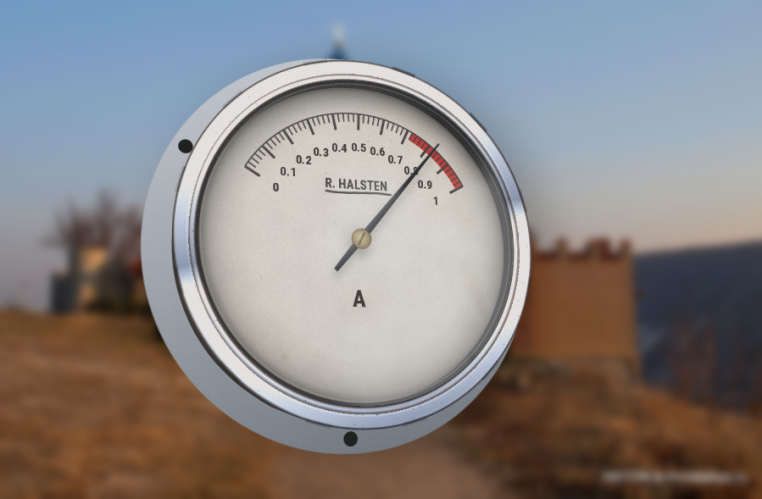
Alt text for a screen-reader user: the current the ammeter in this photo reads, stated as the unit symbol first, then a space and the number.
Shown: A 0.82
